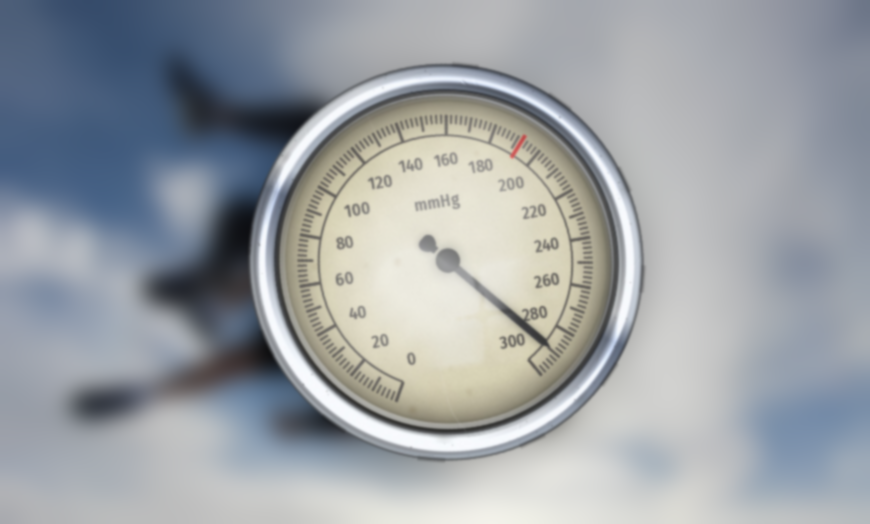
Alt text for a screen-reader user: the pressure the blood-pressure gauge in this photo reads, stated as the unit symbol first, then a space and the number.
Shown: mmHg 290
